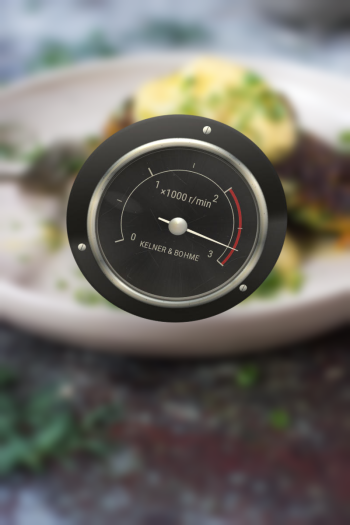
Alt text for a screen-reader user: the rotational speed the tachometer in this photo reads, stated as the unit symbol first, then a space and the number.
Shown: rpm 2750
